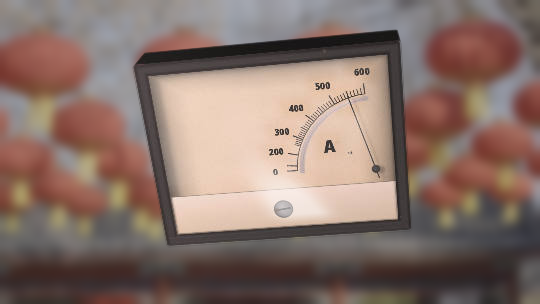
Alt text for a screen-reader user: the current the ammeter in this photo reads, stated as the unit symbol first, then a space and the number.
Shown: A 550
